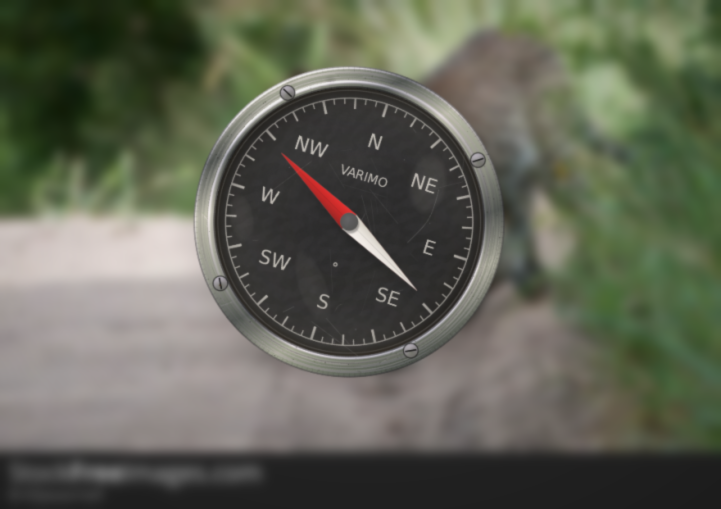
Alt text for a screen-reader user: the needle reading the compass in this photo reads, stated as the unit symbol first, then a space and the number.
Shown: ° 297.5
